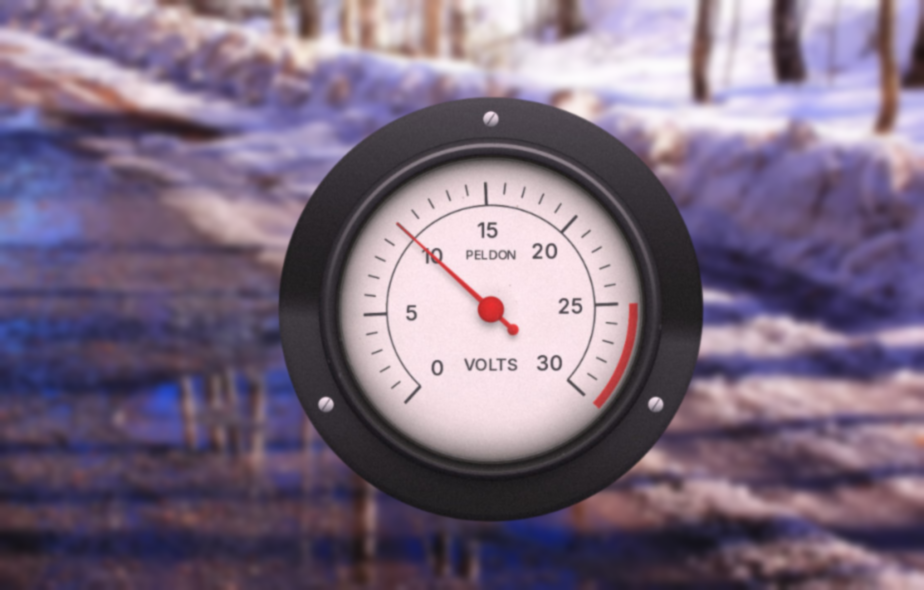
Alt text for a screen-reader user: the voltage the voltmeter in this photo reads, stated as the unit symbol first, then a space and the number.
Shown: V 10
